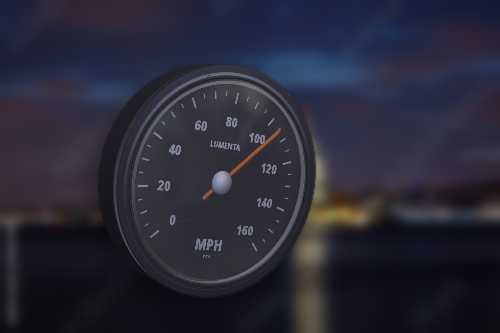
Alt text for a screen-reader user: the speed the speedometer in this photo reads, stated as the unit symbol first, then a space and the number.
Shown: mph 105
